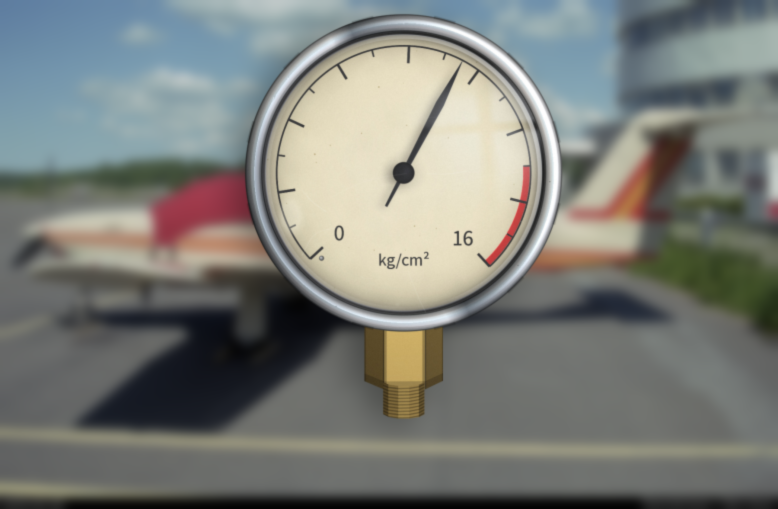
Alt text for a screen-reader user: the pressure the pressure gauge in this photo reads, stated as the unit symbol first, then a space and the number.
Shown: kg/cm² 9.5
